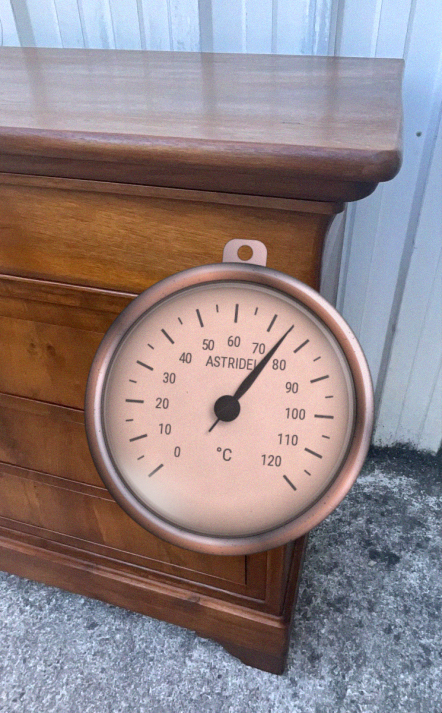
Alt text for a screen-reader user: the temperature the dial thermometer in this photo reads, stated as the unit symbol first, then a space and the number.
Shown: °C 75
